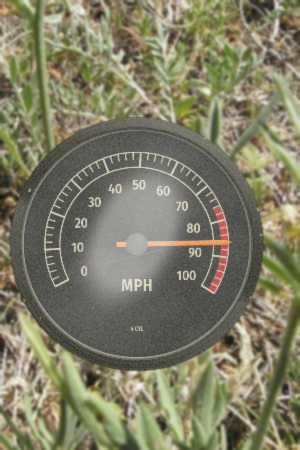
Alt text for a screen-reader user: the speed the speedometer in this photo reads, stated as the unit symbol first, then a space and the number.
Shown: mph 86
